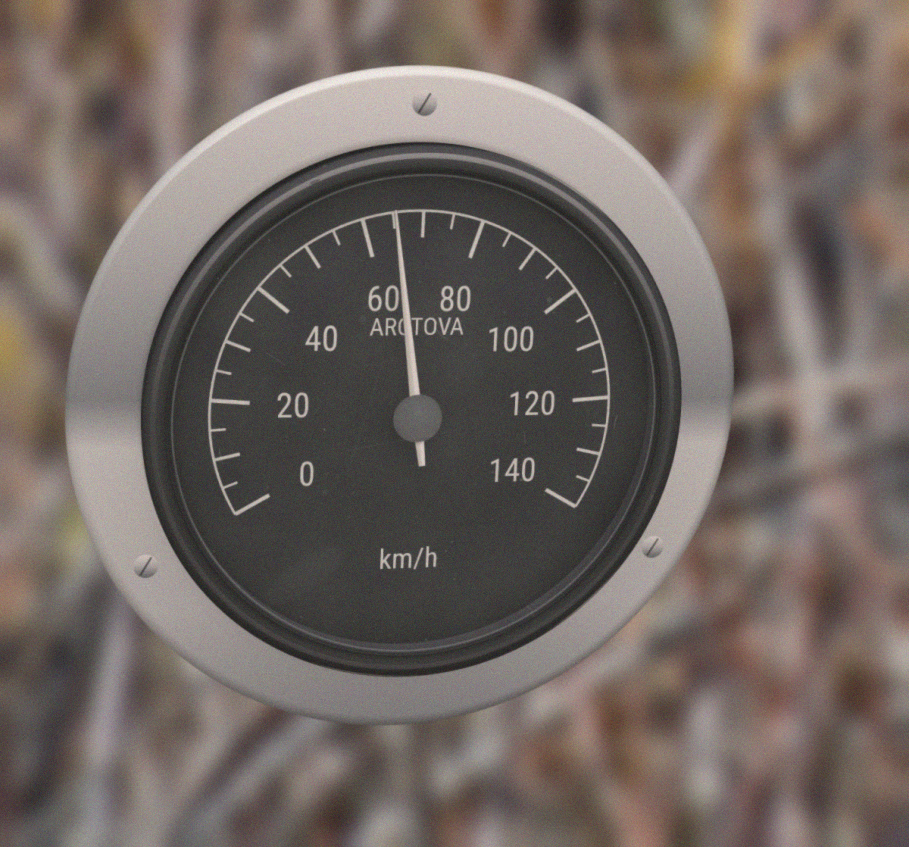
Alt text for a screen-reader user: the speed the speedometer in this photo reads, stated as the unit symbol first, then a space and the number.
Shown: km/h 65
